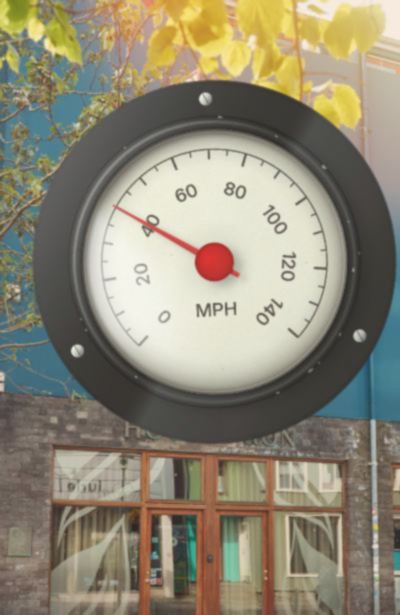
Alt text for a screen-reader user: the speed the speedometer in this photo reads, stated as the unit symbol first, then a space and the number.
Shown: mph 40
